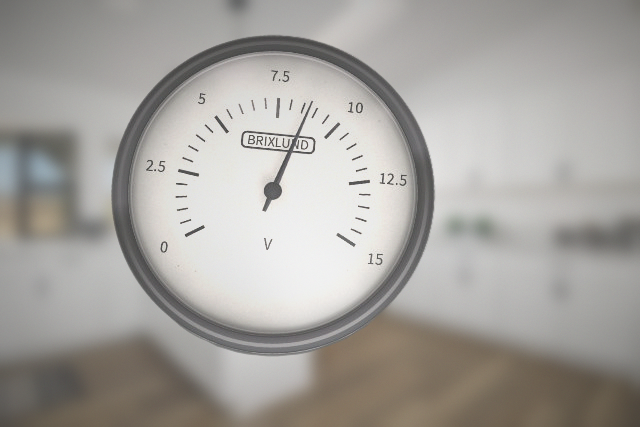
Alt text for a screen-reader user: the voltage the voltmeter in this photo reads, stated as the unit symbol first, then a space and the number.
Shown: V 8.75
